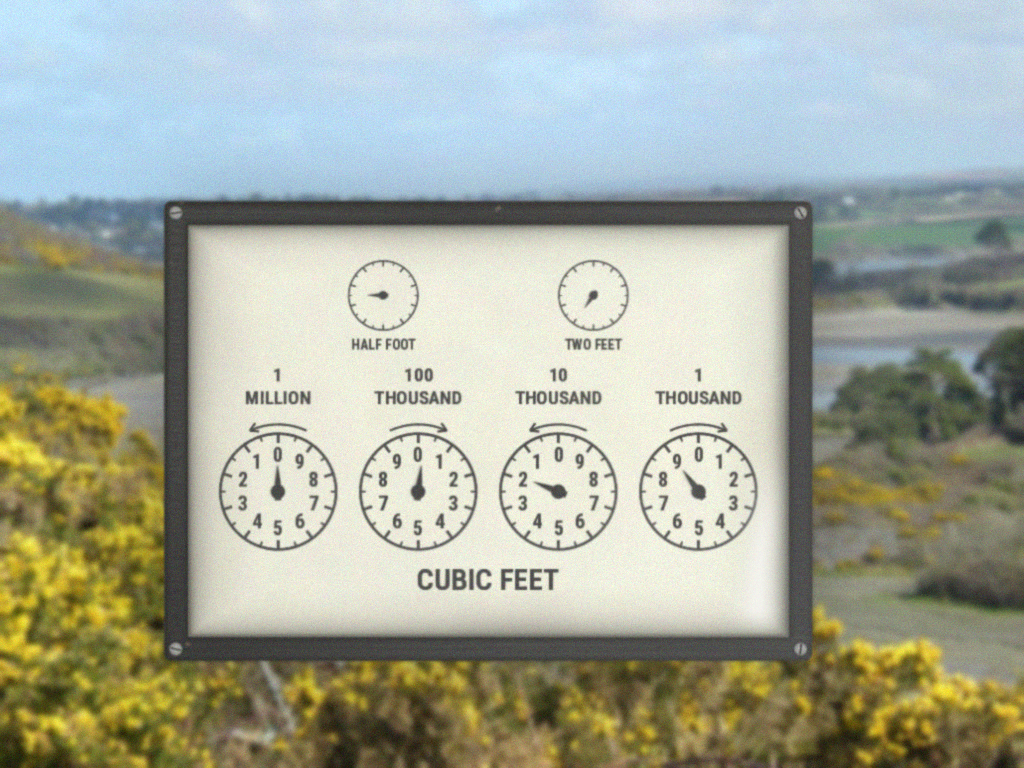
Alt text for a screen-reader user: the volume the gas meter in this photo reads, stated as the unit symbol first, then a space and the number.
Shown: ft³ 1900
